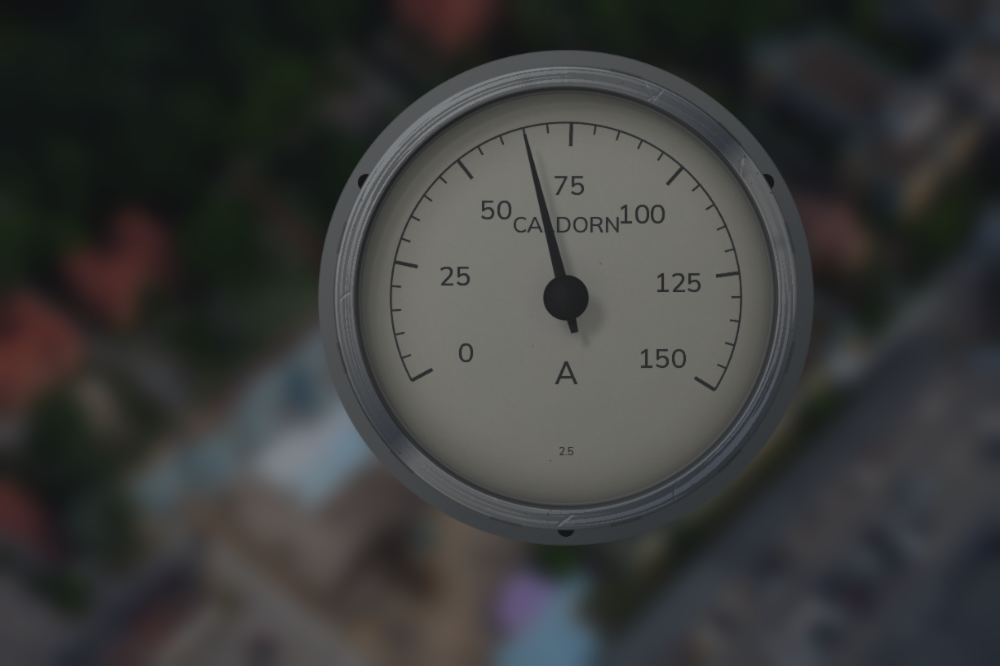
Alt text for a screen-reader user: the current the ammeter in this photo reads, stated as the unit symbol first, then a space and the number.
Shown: A 65
